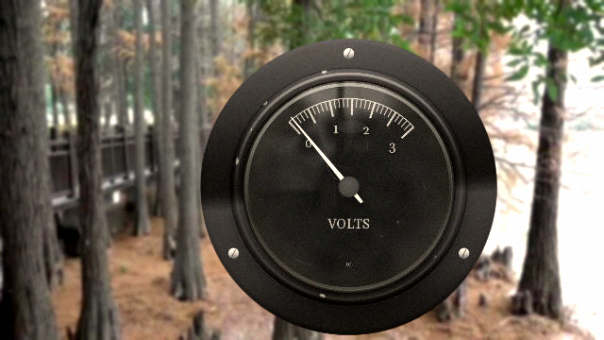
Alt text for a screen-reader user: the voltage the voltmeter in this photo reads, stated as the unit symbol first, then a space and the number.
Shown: V 0.1
